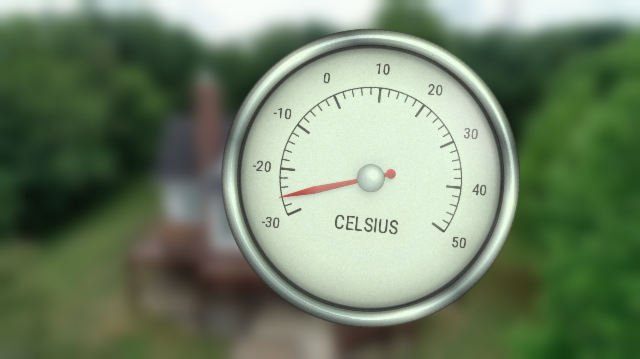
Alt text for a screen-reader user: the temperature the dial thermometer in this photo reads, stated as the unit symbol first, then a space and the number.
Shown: °C -26
